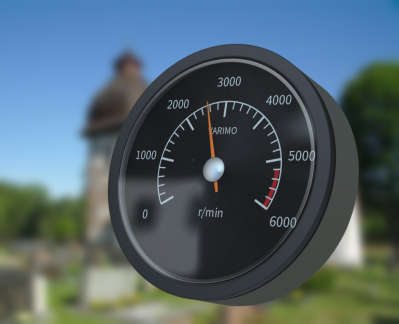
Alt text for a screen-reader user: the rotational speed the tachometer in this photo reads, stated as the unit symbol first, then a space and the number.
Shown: rpm 2600
